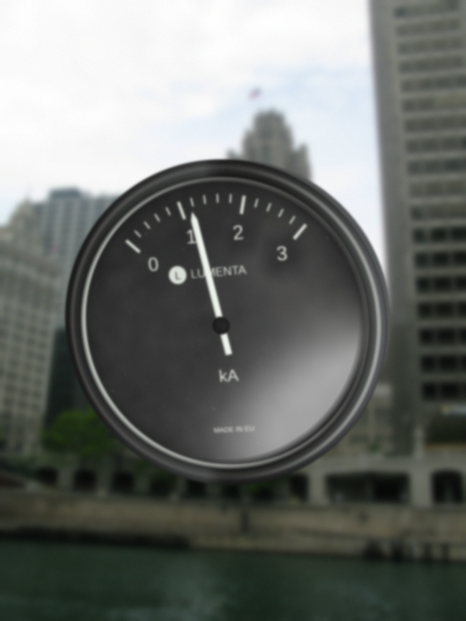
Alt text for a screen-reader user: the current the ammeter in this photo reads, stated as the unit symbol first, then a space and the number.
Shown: kA 1.2
